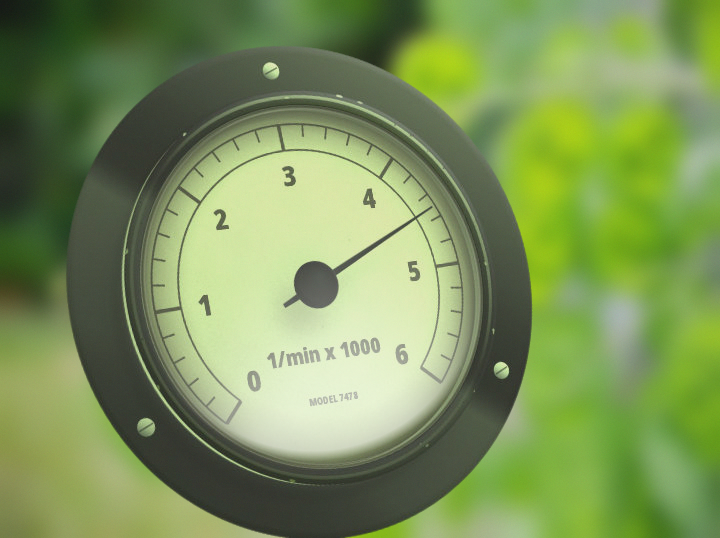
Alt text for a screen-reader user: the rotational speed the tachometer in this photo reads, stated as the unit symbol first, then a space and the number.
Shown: rpm 4500
